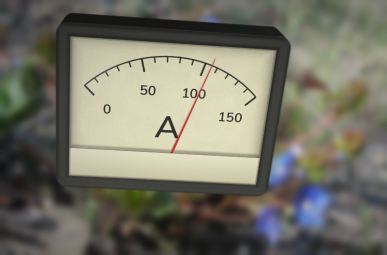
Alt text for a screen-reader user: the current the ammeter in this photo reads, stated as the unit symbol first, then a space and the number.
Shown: A 105
